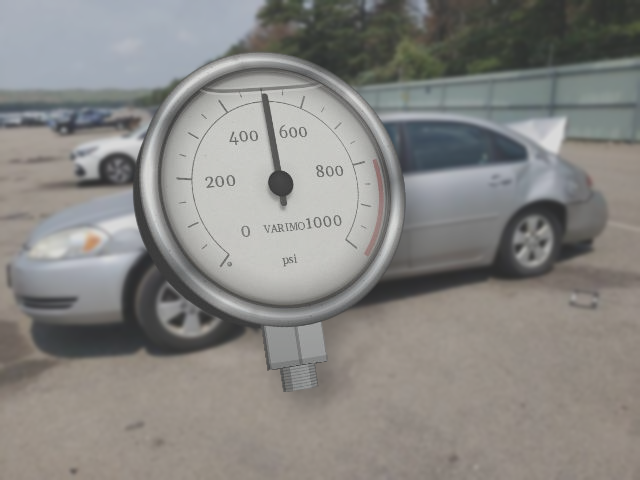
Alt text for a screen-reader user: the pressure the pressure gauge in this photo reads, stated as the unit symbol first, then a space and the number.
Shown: psi 500
